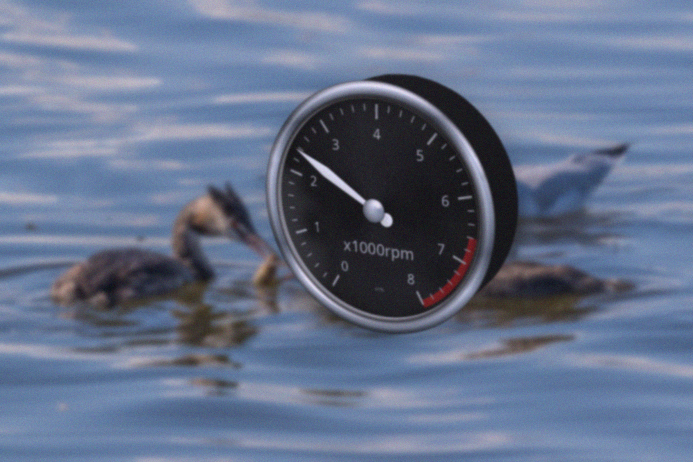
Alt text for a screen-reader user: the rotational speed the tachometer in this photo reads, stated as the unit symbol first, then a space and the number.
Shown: rpm 2400
